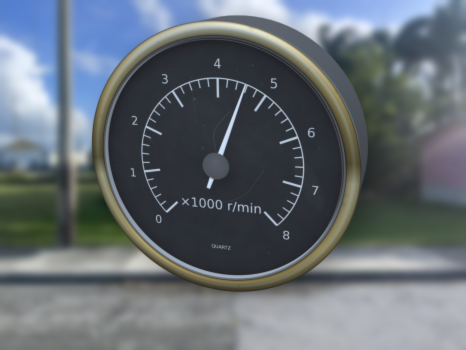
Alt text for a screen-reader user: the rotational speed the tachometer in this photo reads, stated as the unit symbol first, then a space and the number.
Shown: rpm 4600
